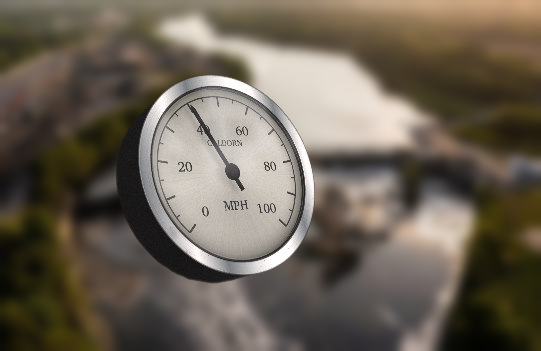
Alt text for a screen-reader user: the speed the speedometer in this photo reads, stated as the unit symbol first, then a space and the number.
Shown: mph 40
